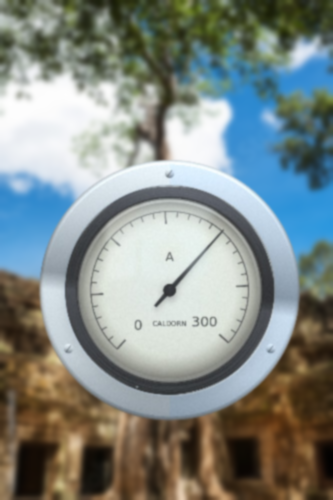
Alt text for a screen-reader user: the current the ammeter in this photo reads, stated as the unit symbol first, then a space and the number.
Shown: A 200
